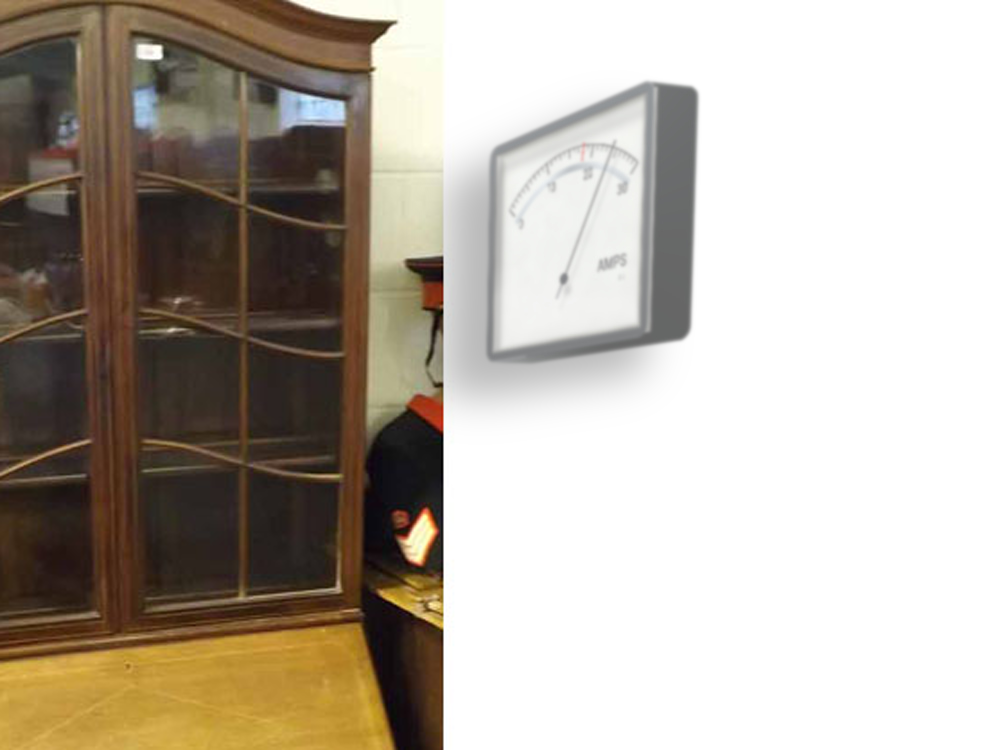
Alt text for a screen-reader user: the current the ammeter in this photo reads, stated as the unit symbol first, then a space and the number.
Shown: A 25
